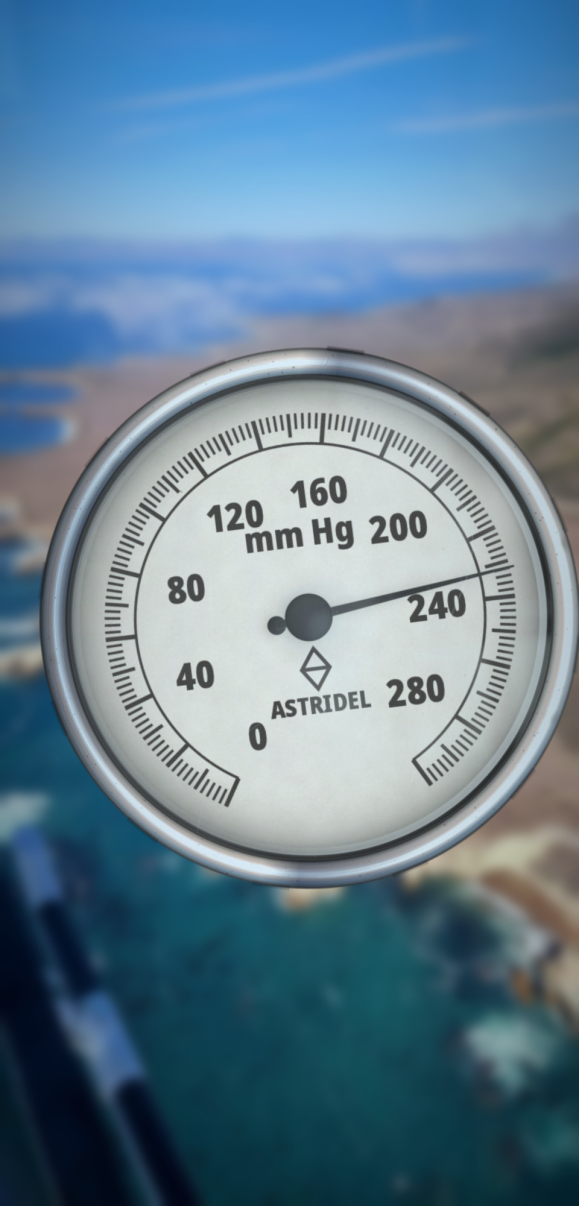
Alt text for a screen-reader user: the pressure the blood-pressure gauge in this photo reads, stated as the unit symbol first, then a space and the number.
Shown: mmHg 232
